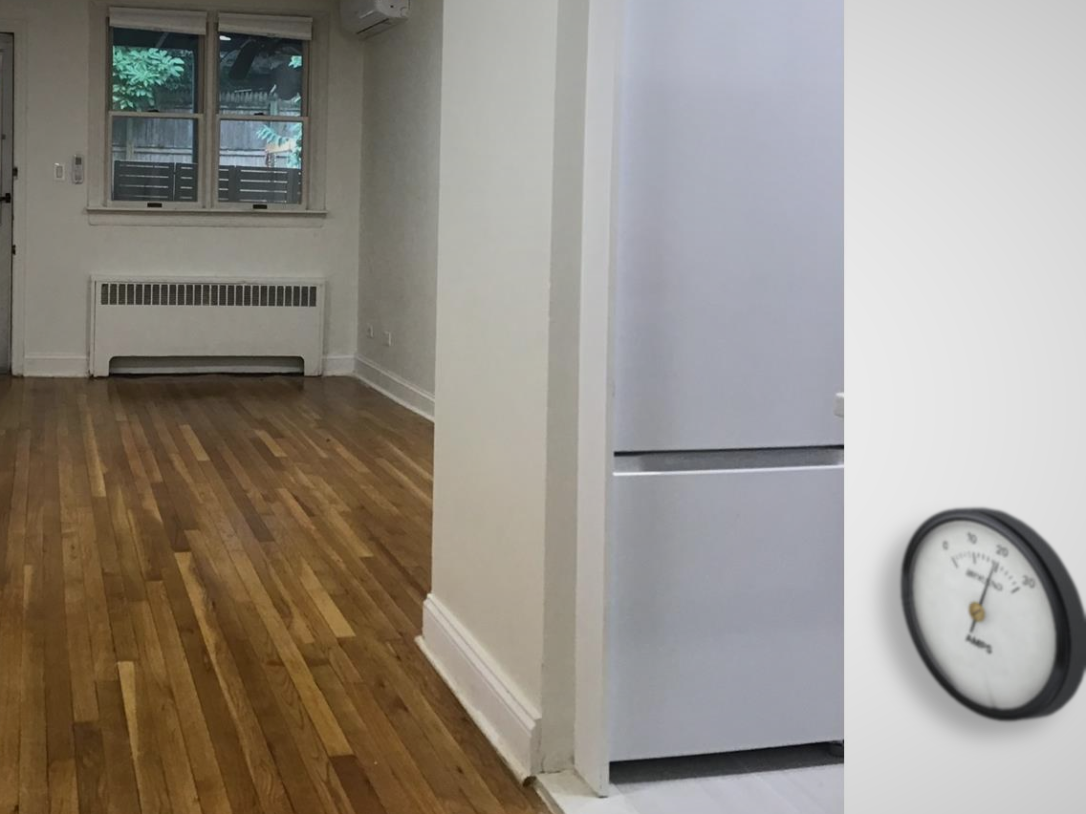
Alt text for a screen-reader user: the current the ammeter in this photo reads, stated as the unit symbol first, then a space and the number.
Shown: A 20
